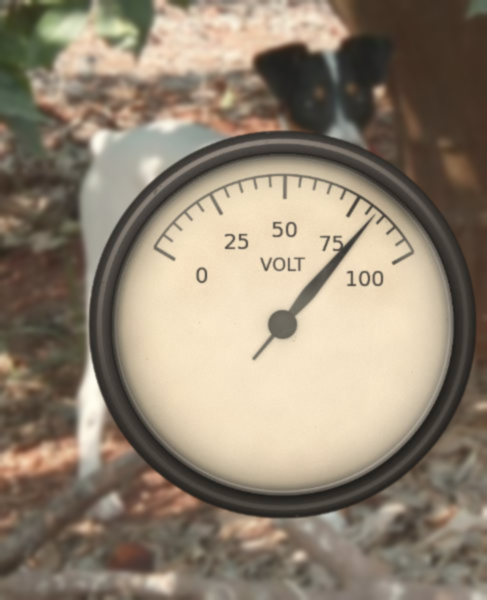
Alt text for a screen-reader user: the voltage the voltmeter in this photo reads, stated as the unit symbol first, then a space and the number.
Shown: V 82.5
